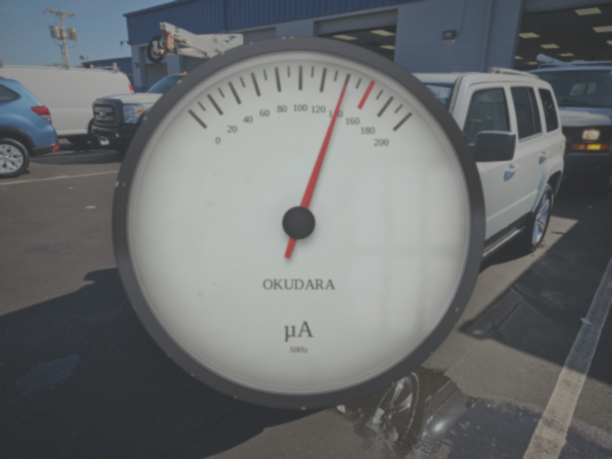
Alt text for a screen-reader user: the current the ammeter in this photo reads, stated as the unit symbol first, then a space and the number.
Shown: µA 140
